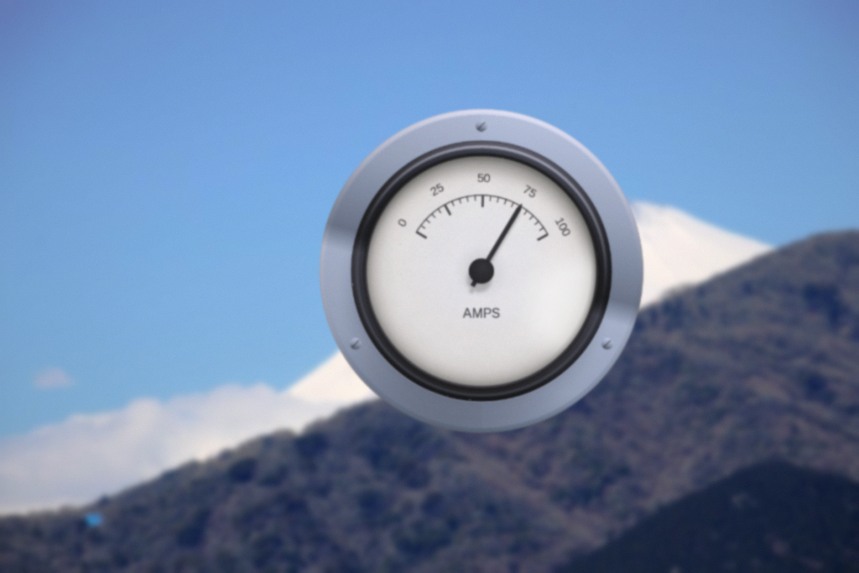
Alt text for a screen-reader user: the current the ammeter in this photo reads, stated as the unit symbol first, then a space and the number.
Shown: A 75
